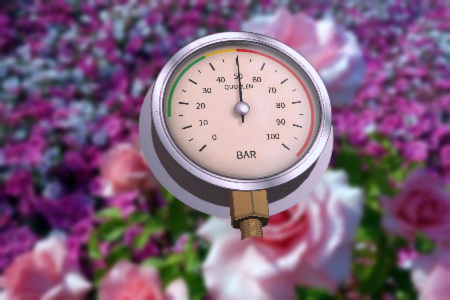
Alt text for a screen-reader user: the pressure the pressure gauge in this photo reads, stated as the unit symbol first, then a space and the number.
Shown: bar 50
